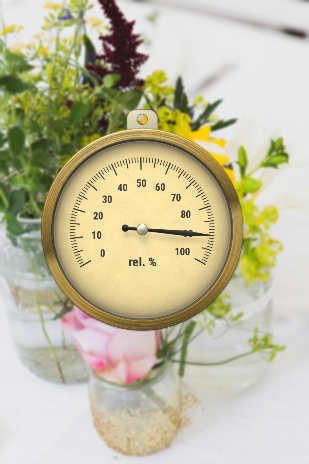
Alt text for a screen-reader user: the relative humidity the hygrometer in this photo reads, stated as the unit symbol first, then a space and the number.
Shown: % 90
